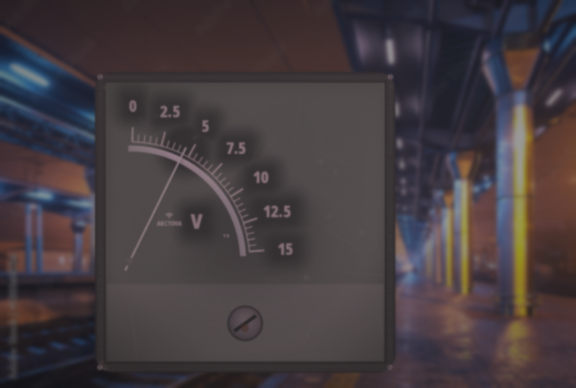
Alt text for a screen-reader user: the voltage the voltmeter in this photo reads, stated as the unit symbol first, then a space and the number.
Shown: V 4.5
